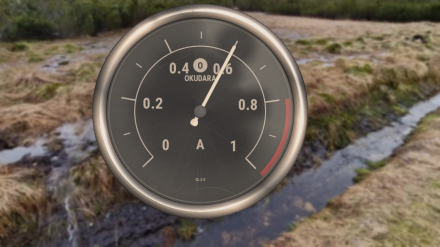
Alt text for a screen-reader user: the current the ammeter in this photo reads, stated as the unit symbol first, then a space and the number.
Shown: A 0.6
